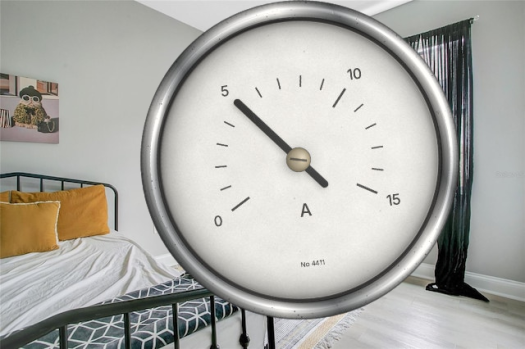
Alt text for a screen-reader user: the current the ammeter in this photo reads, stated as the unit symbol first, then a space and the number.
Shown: A 5
